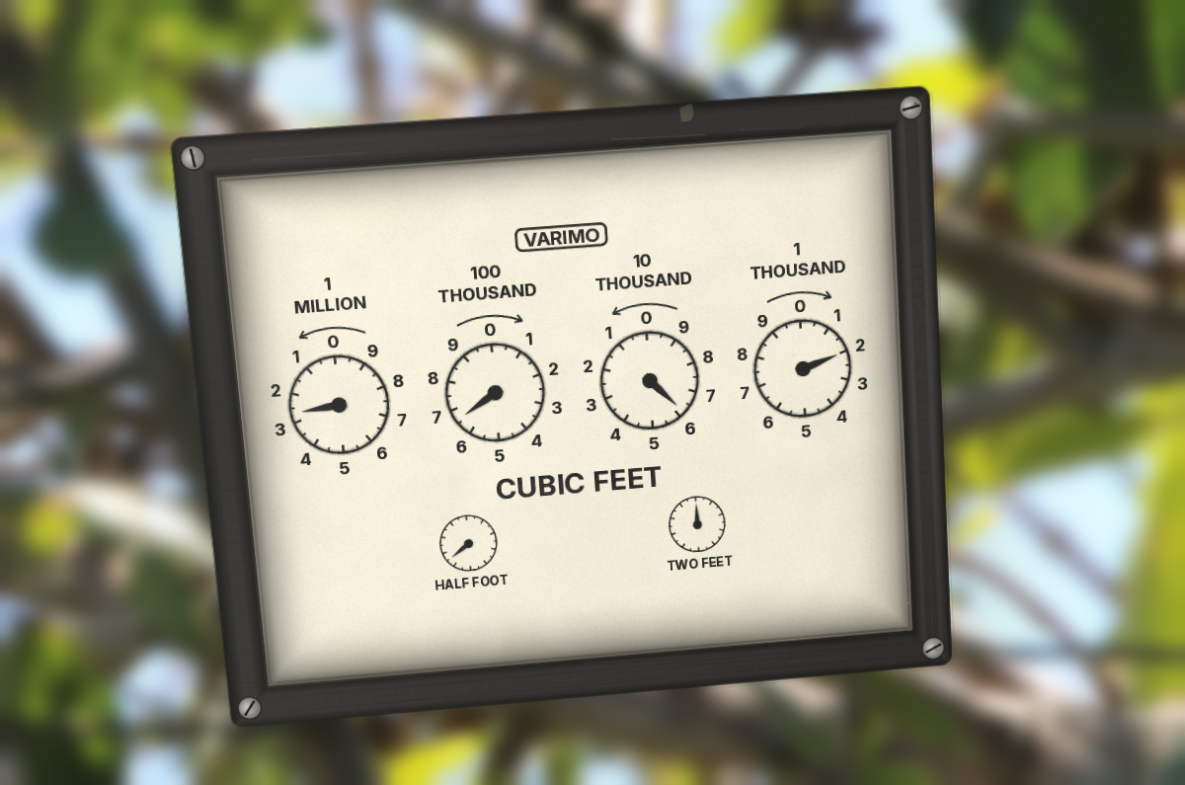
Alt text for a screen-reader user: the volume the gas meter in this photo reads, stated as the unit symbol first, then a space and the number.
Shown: ft³ 266200
